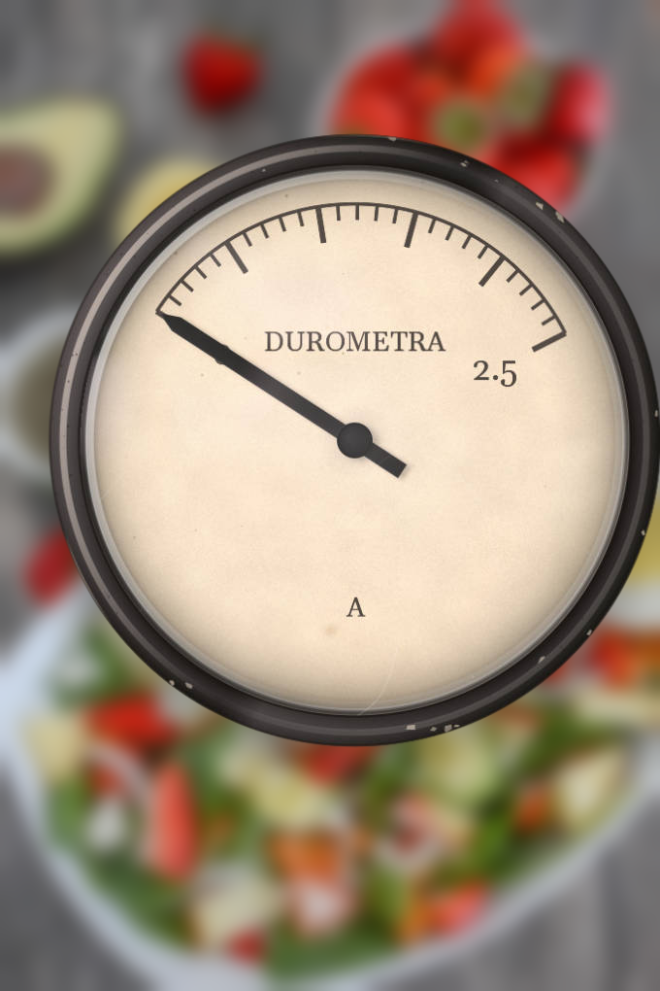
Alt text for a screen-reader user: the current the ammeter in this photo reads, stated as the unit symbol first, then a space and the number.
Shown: A 0
